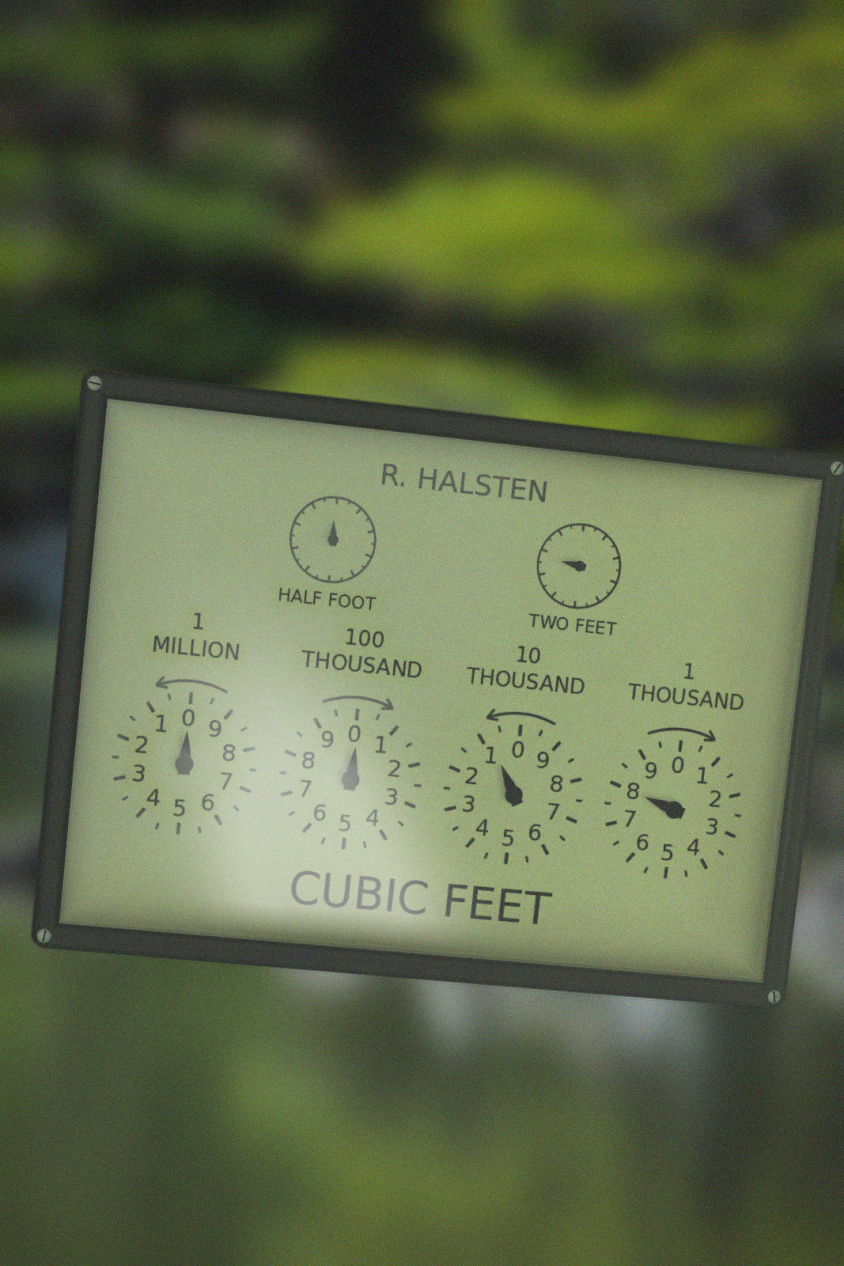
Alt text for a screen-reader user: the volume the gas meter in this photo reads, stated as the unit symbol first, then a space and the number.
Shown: ft³ 800
